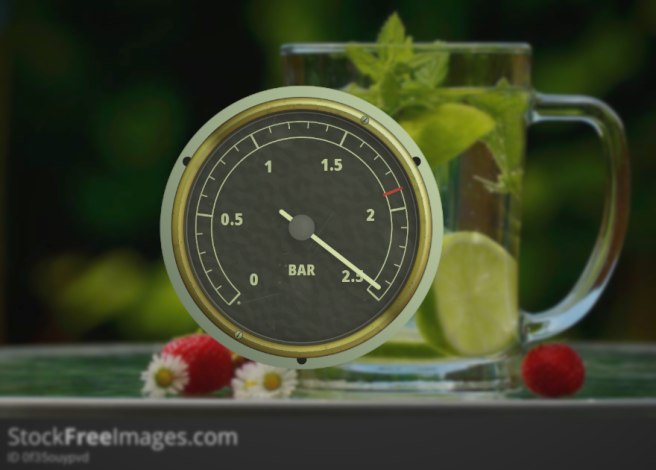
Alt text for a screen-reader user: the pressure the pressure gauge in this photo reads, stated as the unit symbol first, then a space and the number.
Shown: bar 2.45
